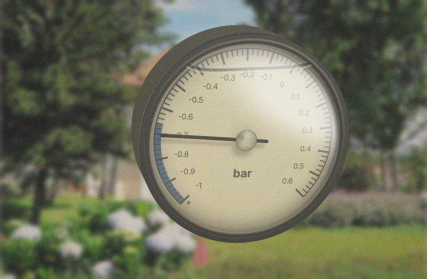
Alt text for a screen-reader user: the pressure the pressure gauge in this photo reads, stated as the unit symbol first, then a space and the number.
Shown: bar -0.7
